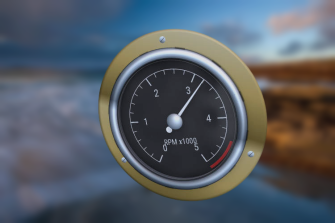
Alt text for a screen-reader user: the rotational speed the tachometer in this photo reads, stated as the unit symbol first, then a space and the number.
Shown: rpm 3200
